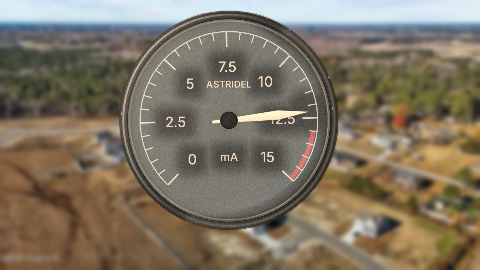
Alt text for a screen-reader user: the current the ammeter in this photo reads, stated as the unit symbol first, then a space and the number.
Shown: mA 12.25
